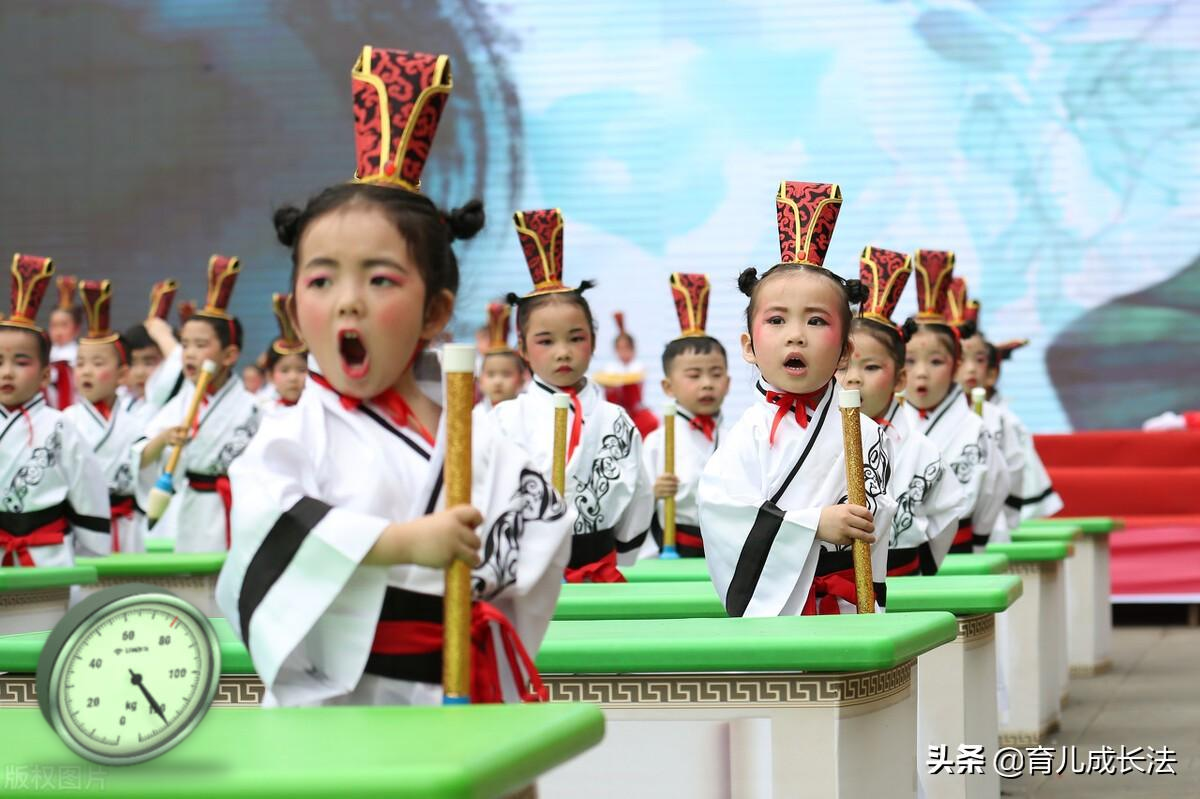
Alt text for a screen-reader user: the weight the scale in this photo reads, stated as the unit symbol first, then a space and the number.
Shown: kg 120
